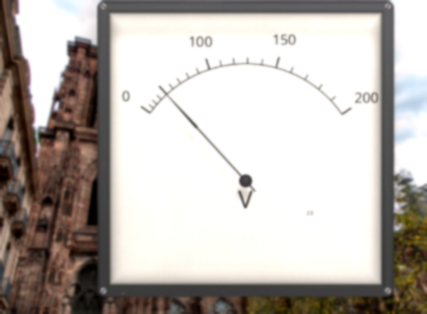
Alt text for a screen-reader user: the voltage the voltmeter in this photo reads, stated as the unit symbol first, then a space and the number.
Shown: V 50
